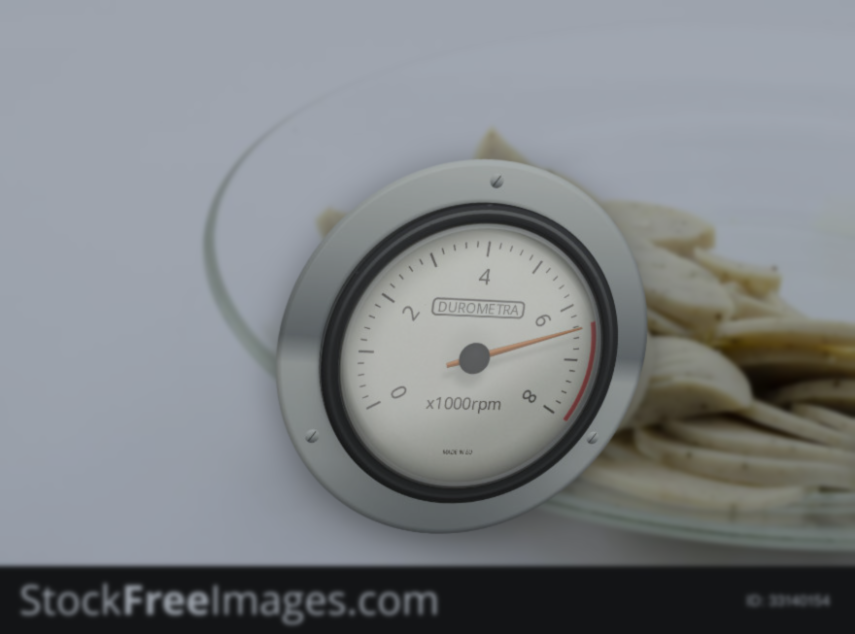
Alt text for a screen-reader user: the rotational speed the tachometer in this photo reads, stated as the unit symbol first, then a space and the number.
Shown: rpm 6400
